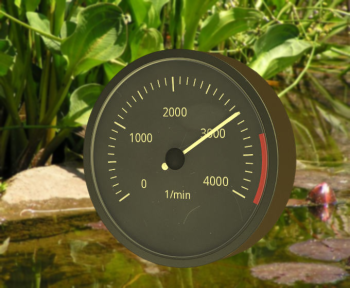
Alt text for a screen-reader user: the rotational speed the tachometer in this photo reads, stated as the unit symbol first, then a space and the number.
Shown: rpm 3000
